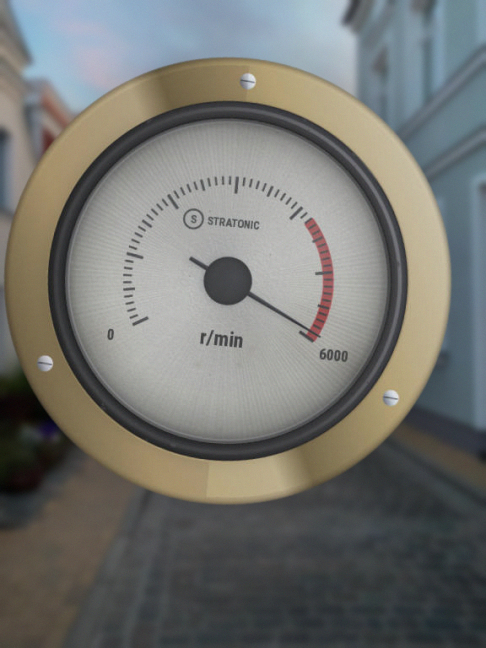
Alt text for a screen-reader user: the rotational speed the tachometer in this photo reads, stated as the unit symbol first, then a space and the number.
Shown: rpm 5900
